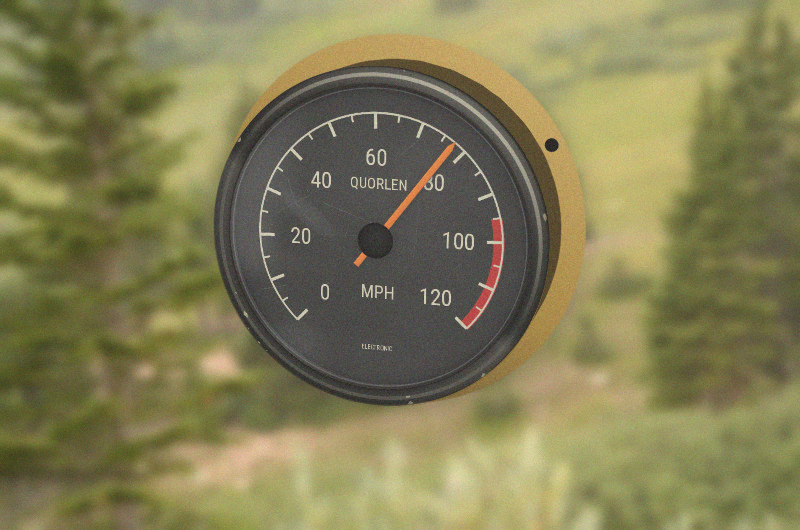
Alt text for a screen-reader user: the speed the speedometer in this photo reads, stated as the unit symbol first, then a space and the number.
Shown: mph 77.5
